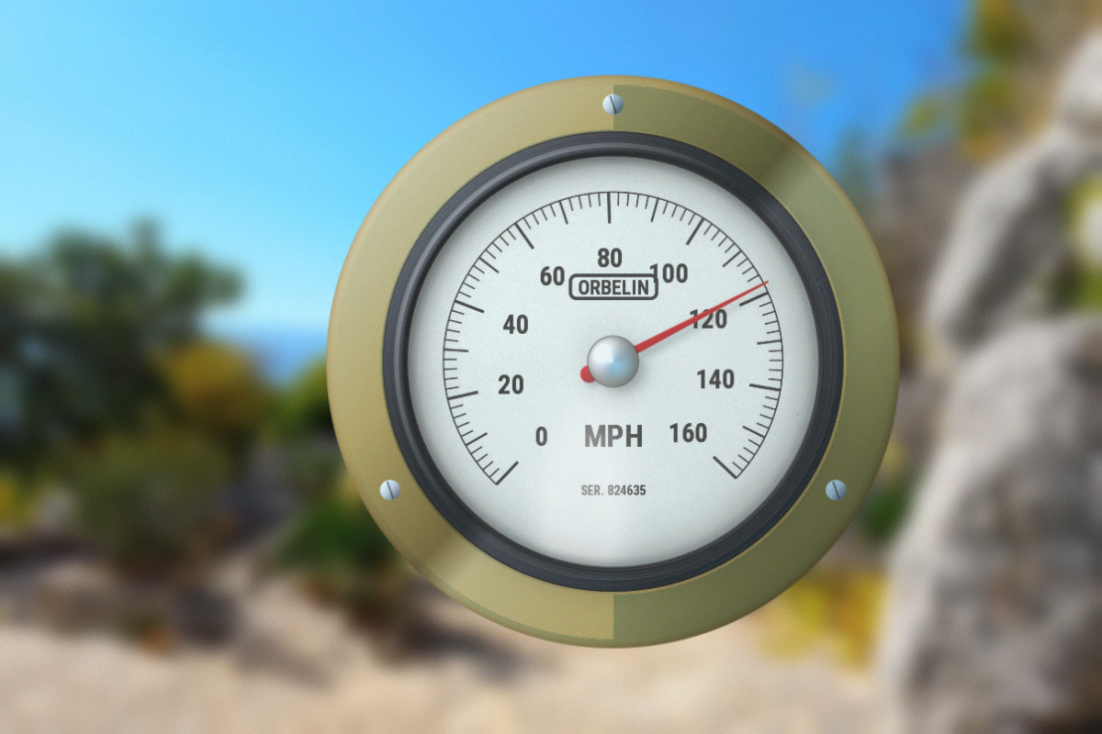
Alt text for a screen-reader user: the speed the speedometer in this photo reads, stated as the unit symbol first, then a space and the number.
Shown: mph 118
